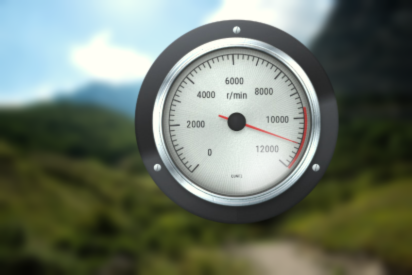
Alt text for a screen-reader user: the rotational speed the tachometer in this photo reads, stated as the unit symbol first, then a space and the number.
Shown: rpm 11000
